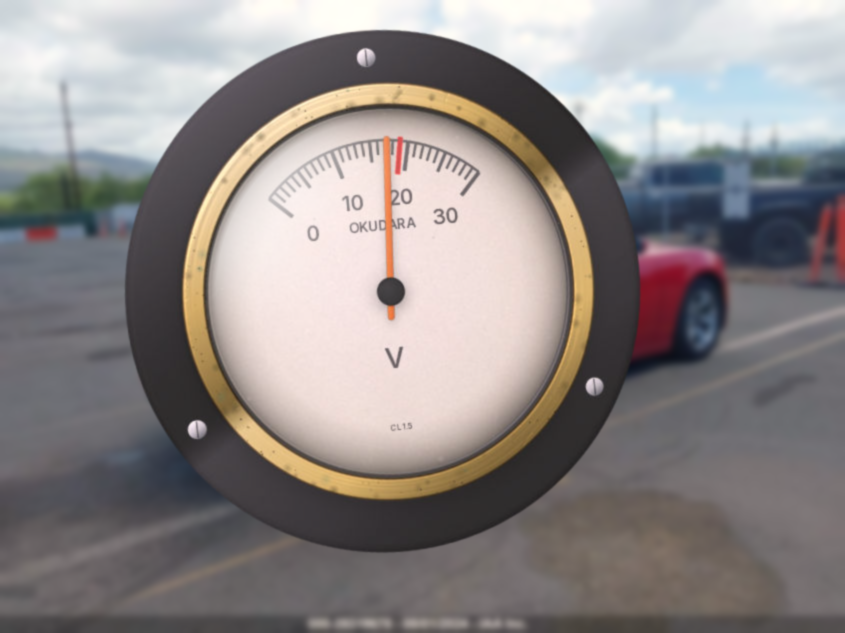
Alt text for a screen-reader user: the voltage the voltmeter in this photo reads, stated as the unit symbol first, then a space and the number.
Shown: V 17
